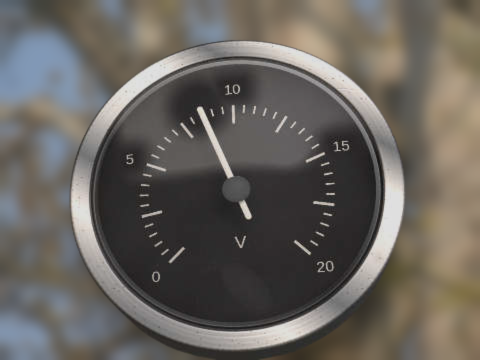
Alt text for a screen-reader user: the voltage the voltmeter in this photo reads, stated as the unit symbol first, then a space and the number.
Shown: V 8.5
